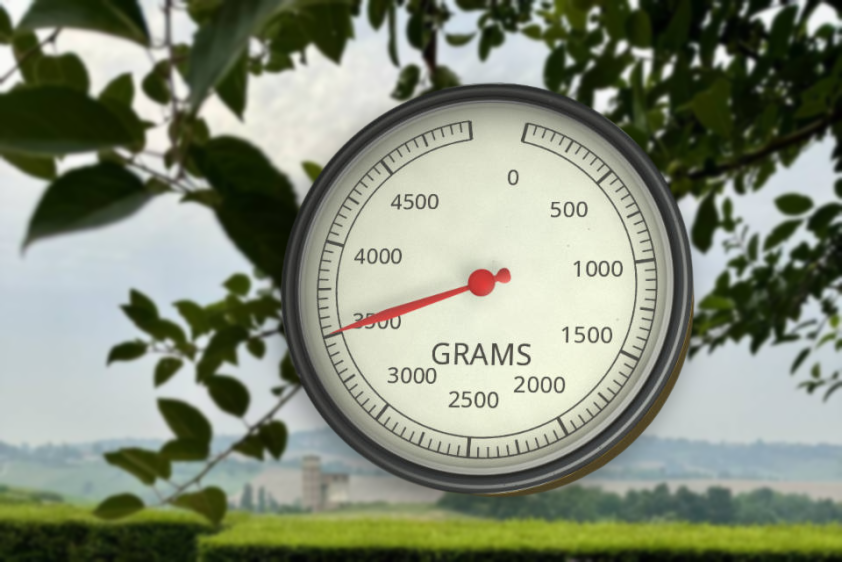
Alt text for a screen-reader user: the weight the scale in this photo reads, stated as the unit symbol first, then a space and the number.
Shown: g 3500
